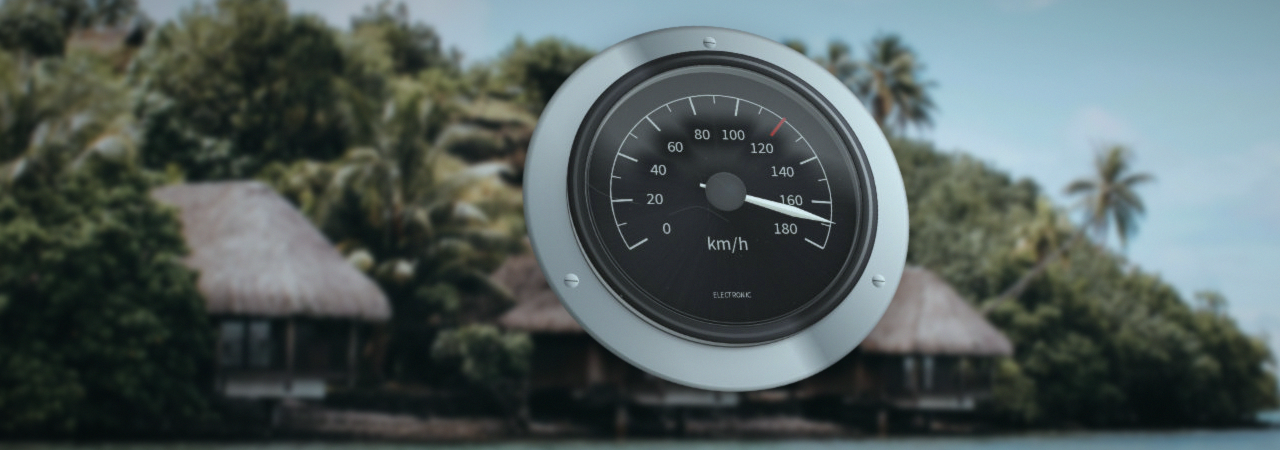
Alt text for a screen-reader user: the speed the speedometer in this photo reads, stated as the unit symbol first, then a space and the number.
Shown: km/h 170
